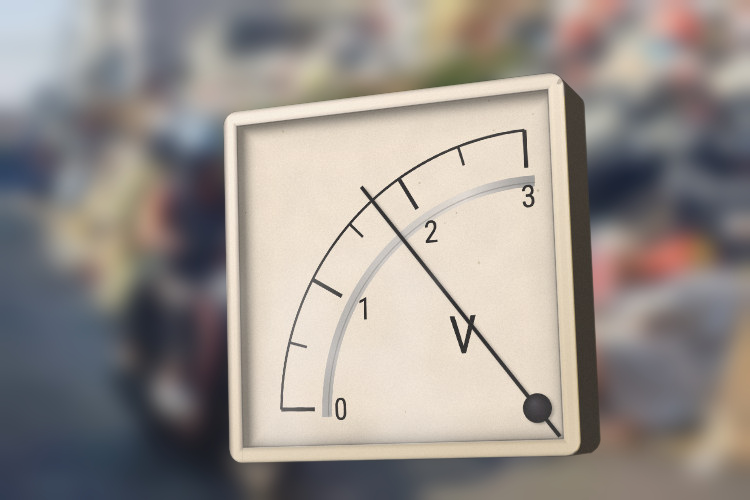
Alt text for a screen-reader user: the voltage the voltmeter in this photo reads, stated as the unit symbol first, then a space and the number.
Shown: V 1.75
